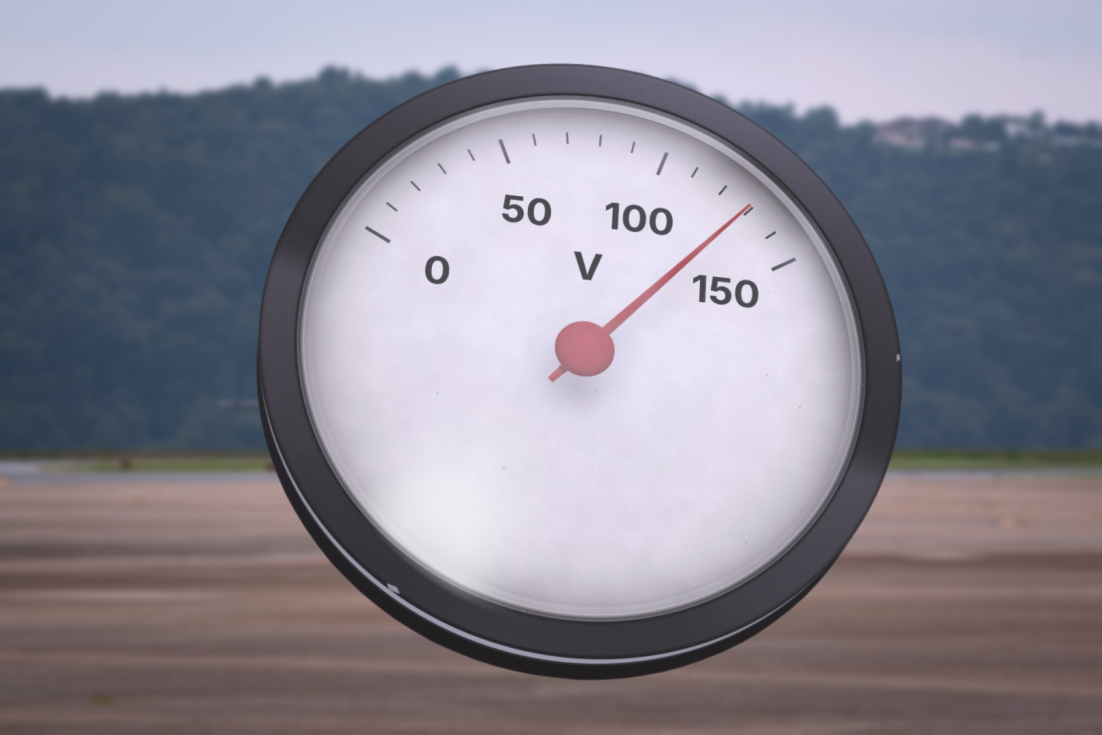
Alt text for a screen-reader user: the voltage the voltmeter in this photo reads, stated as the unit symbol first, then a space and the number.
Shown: V 130
